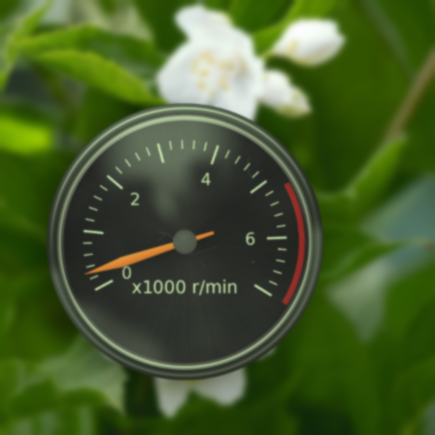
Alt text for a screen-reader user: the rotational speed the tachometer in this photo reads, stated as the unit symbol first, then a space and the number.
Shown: rpm 300
